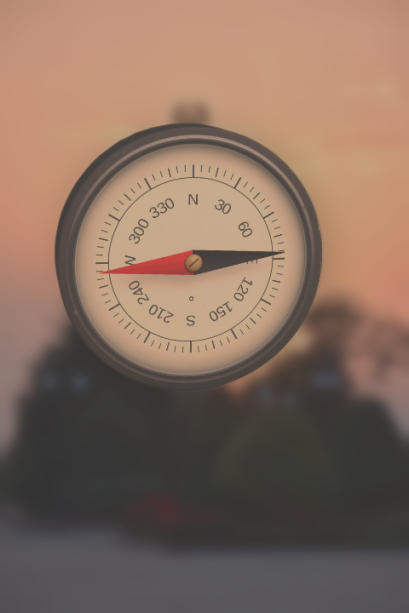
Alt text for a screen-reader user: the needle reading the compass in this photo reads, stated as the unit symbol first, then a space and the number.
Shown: ° 265
